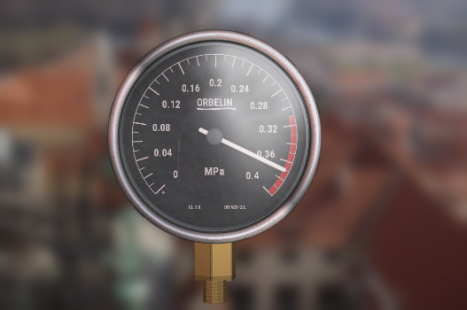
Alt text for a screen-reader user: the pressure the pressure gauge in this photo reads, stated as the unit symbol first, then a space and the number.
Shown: MPa 0.37
